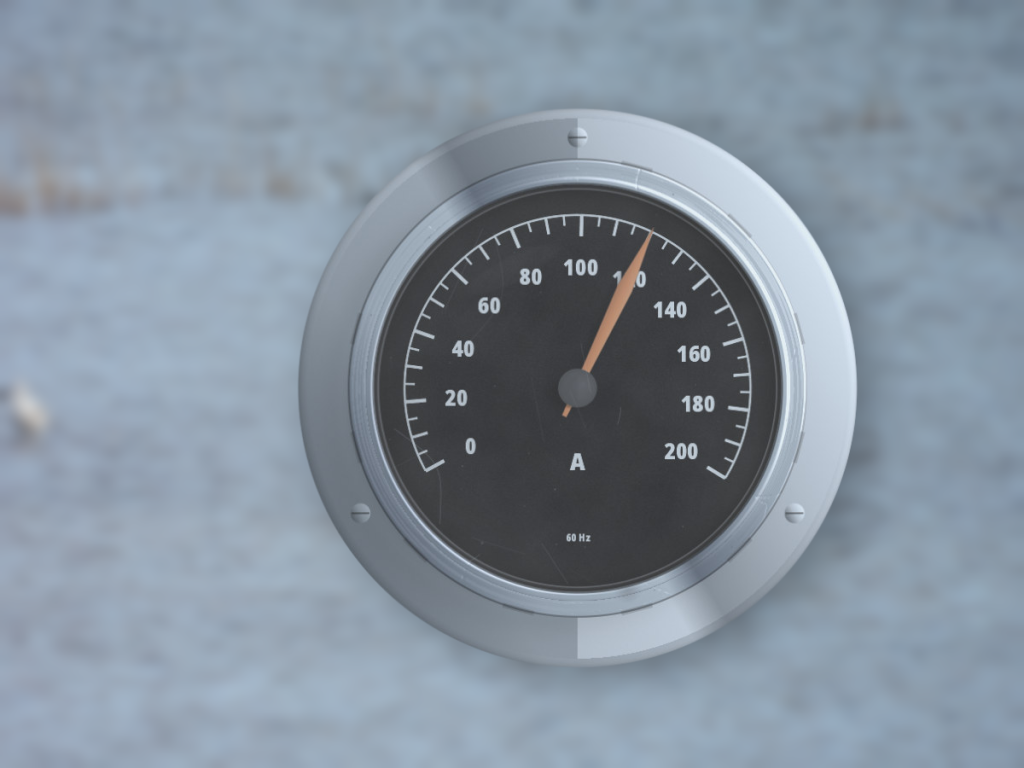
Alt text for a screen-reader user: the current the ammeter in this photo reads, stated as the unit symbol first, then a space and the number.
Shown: A 120
